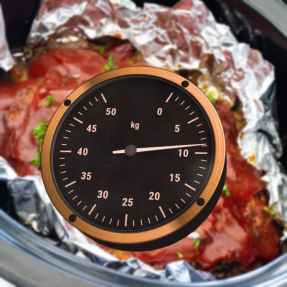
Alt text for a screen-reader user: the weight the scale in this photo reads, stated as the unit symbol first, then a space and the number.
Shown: kg 9
